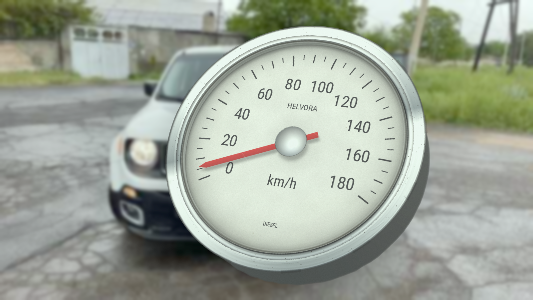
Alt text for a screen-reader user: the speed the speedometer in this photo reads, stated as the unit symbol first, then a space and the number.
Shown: km/h 5
